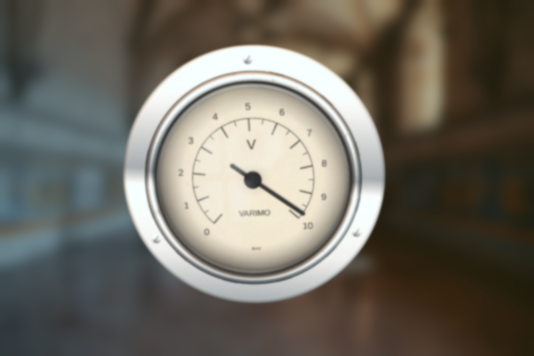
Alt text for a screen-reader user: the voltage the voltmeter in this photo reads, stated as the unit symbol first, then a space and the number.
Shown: V 9.75
